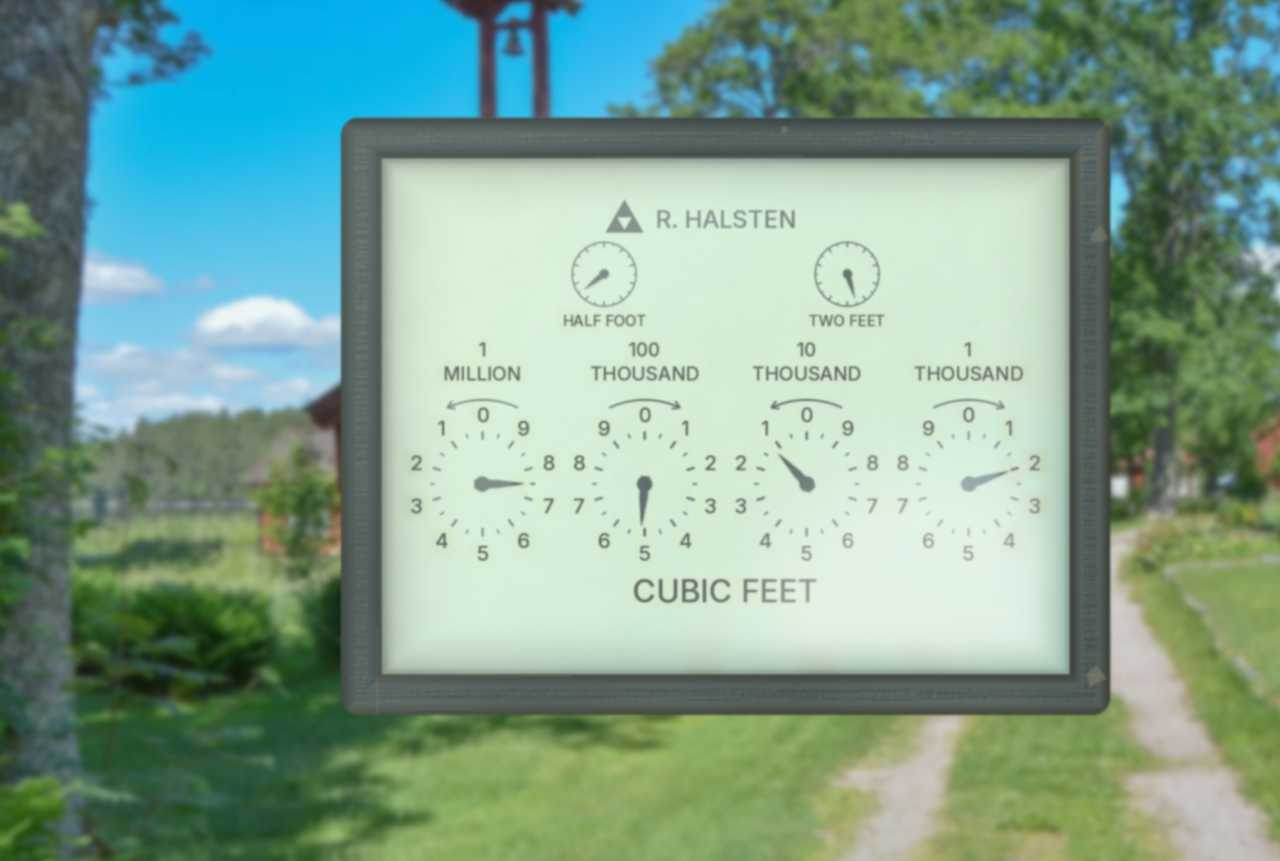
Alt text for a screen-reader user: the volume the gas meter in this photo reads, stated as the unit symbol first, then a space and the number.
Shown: ft³ 751200
